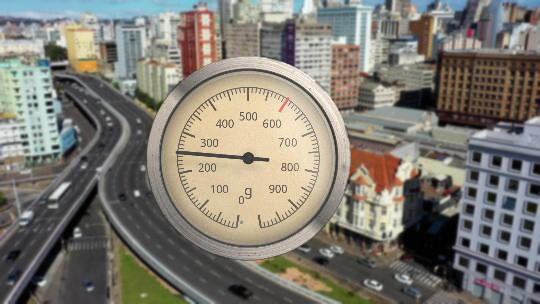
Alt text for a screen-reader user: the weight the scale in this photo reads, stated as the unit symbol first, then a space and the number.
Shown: g 250
